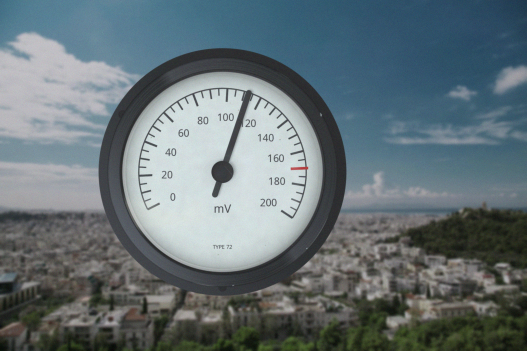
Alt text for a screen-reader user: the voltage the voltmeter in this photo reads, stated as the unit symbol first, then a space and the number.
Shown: mV 112.5
